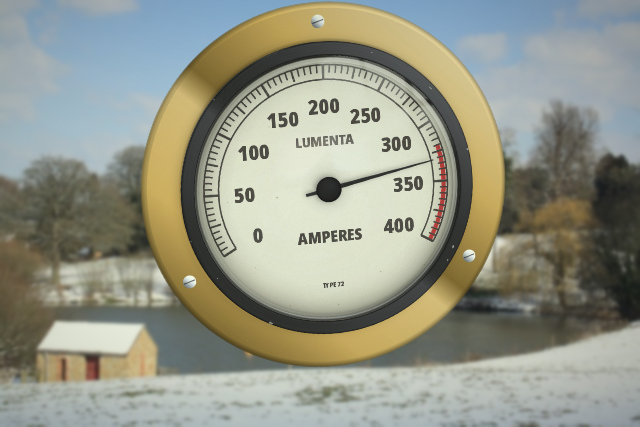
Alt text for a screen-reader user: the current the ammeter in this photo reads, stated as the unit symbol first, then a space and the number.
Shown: A 330
